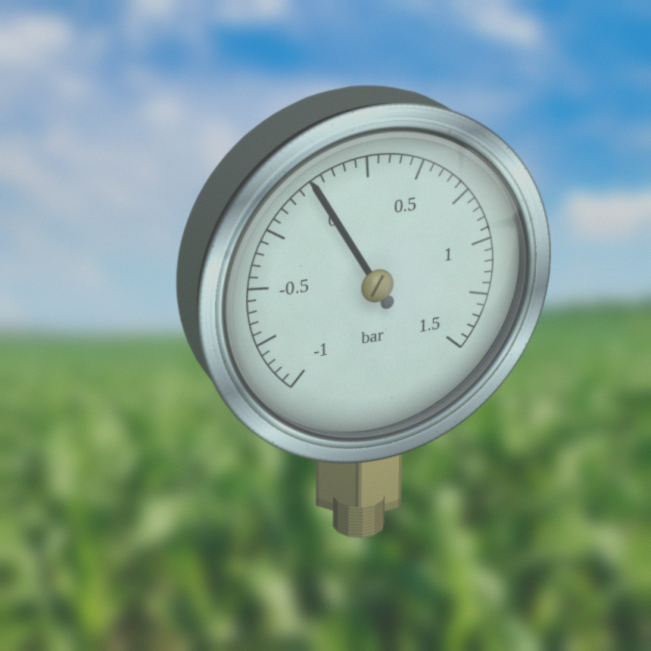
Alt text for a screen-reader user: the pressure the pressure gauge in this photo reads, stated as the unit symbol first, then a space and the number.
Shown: bar 0
